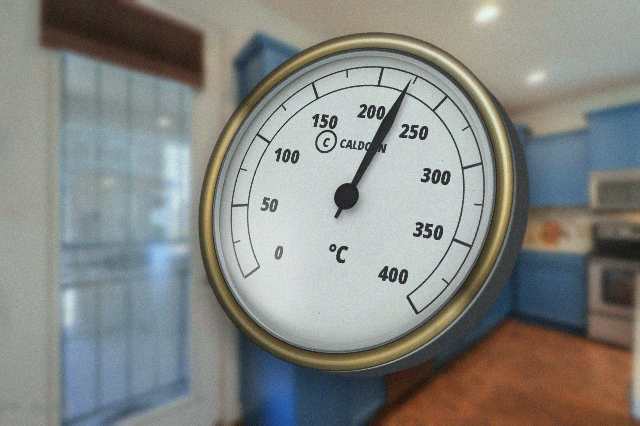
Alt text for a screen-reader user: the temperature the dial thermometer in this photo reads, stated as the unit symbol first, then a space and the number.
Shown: °C 225
